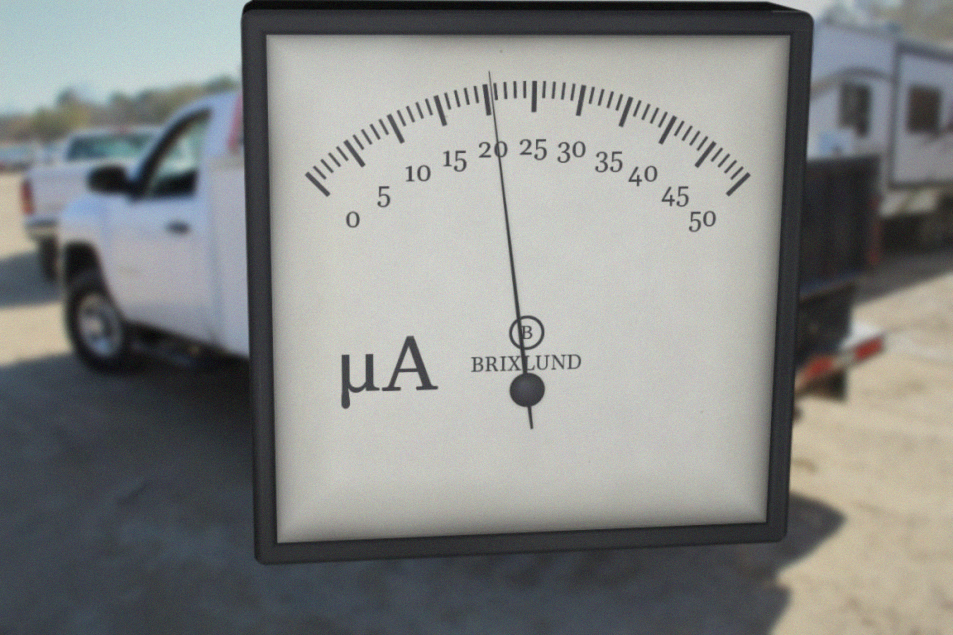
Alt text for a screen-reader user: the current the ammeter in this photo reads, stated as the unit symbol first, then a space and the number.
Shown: µA 20.5
